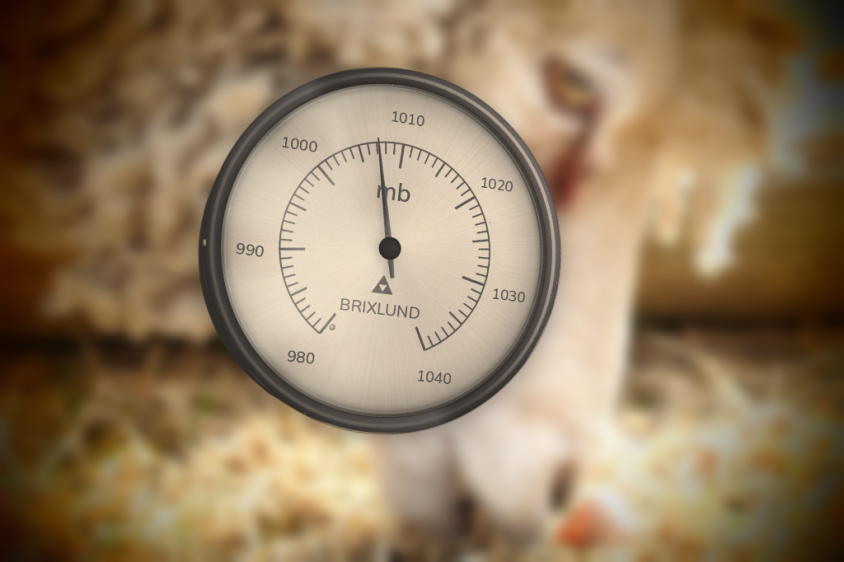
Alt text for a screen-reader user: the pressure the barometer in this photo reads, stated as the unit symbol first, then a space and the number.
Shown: mbar 1007
